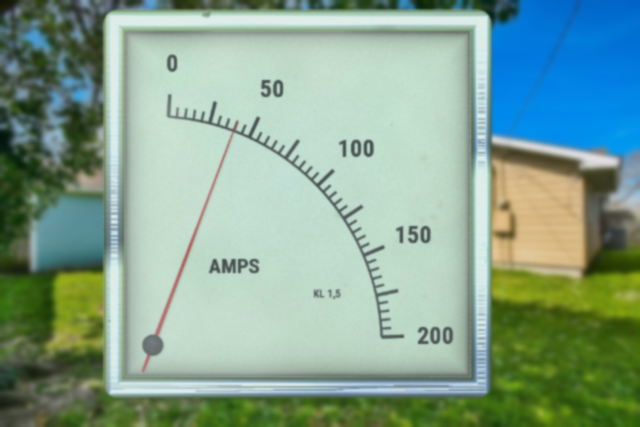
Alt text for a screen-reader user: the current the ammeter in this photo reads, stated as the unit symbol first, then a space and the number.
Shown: A 40
